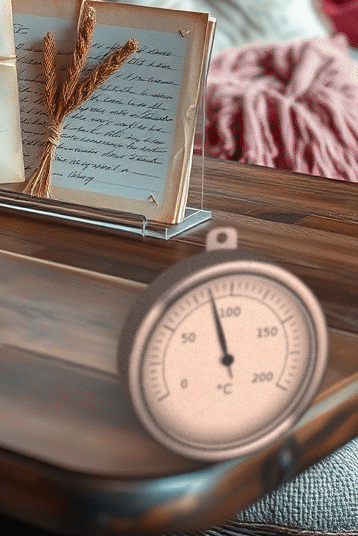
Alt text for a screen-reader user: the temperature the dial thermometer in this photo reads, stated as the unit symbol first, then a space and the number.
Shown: °C 85
